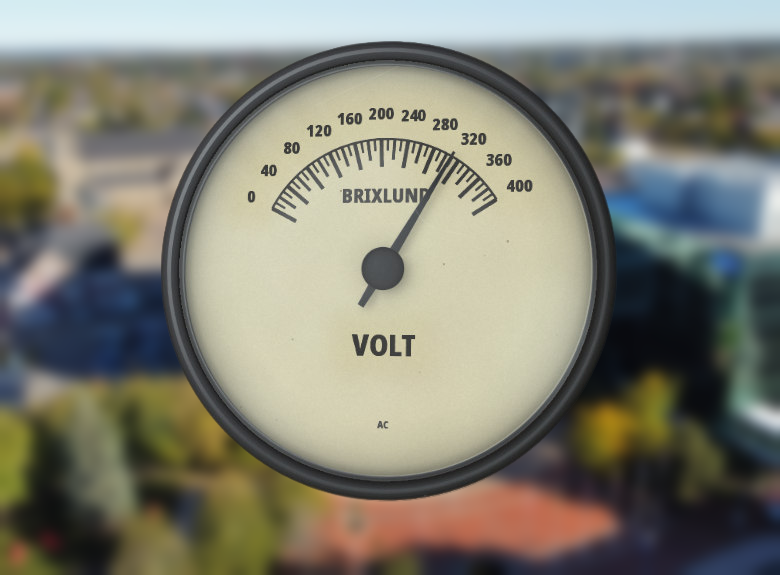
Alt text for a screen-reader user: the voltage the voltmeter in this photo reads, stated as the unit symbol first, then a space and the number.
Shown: V 310
